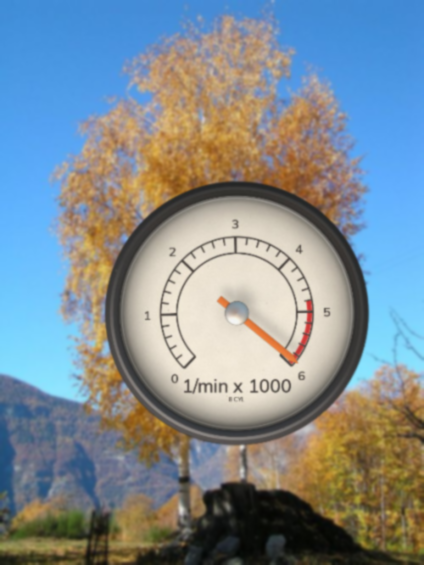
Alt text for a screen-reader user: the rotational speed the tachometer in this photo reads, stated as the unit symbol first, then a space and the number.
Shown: rpm 5900
